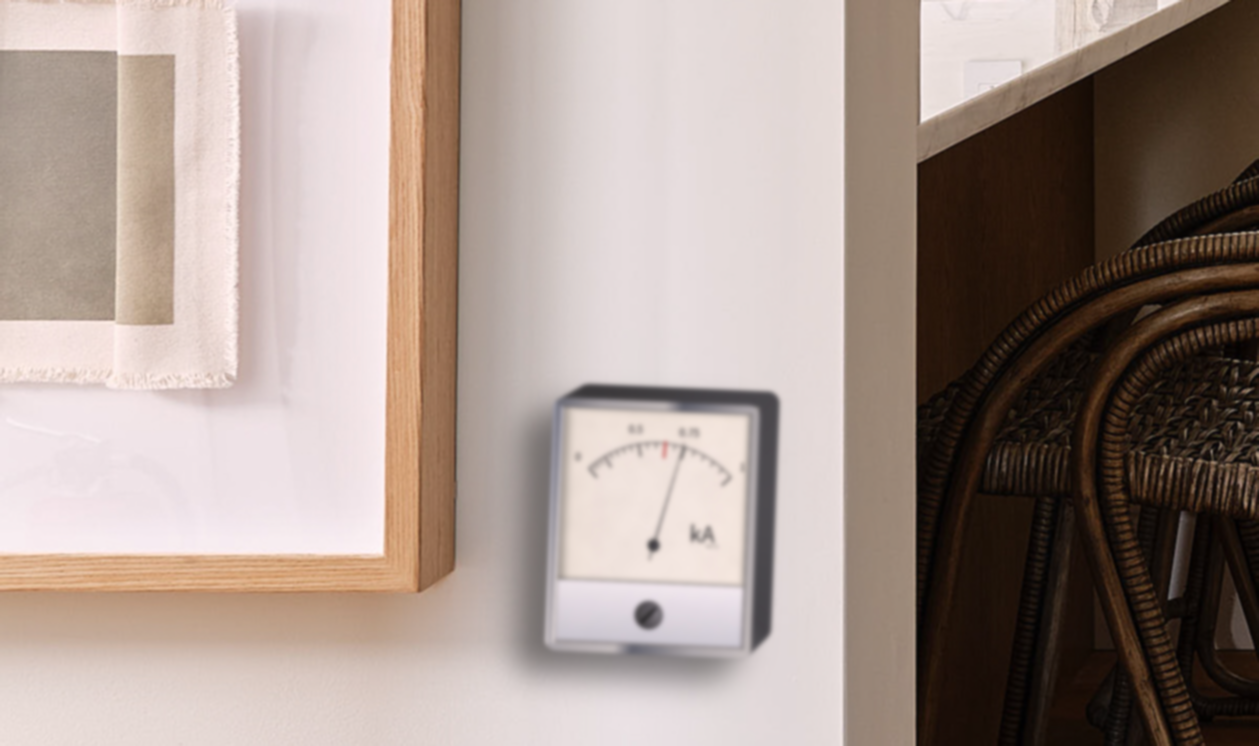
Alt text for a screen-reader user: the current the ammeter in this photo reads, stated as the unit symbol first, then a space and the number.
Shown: kA 0.75
